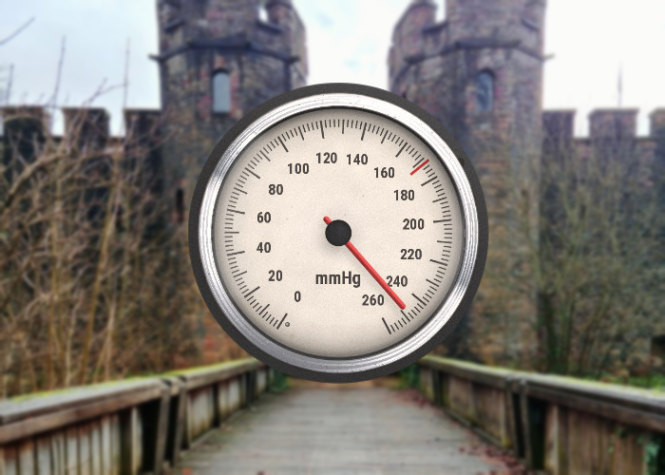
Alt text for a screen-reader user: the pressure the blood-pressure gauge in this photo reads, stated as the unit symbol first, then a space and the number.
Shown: mmHg 248
